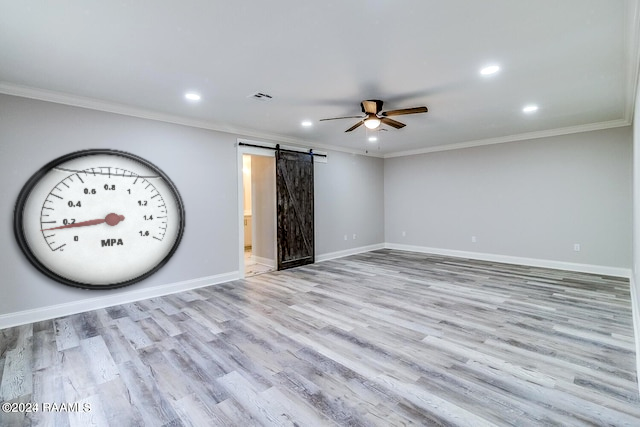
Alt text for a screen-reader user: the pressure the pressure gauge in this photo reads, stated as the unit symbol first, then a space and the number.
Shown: MPa 0.15
